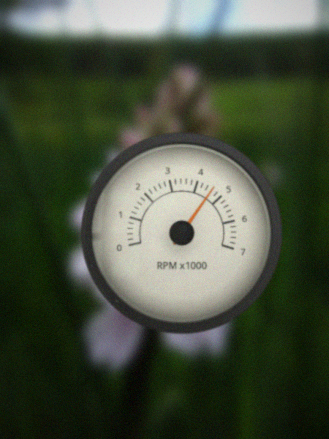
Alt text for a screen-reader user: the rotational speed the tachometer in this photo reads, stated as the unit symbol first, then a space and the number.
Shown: rpm 4600
